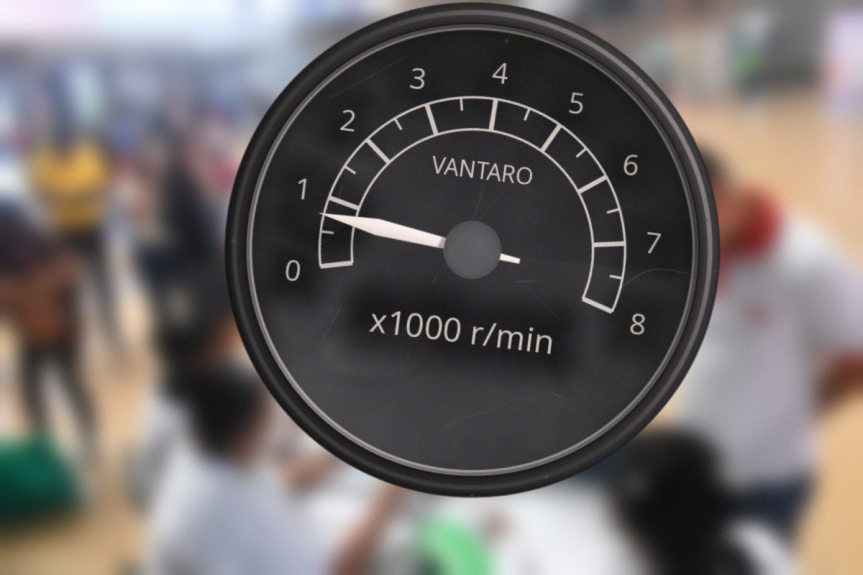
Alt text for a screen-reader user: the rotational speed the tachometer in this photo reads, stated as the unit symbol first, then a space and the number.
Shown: rpm 750
